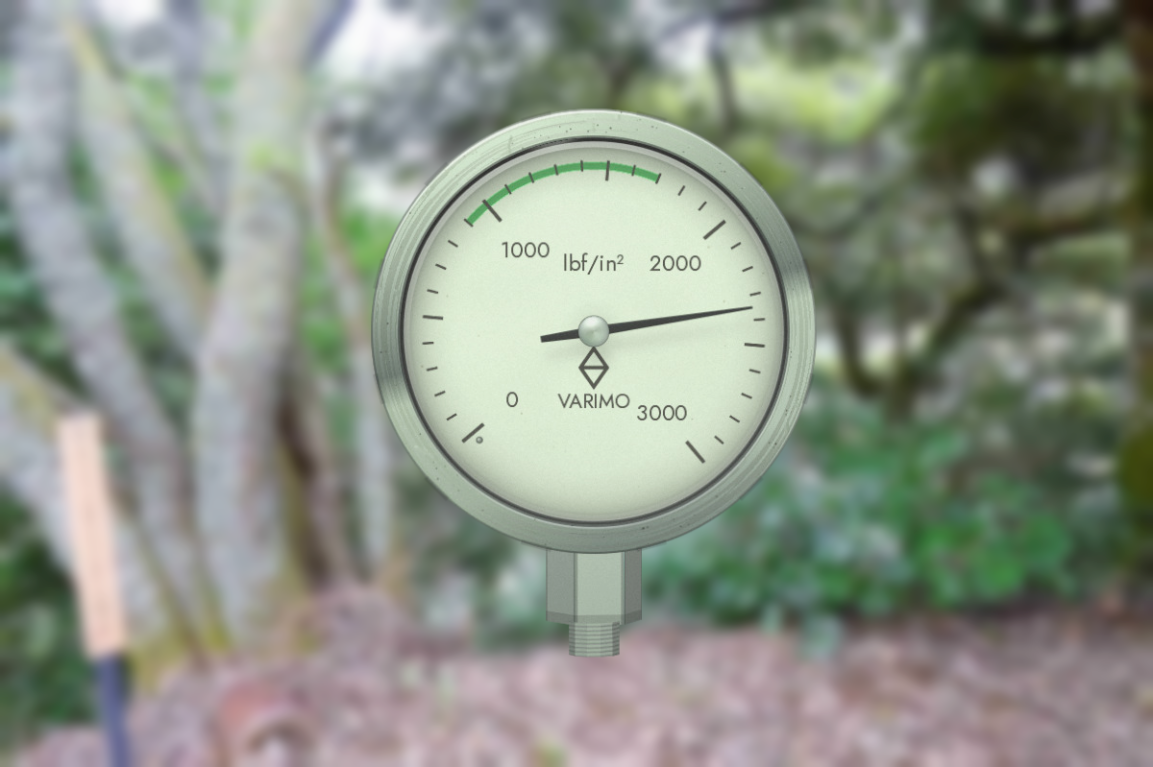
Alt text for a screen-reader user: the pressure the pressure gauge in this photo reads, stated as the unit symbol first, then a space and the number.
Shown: psi 2350
